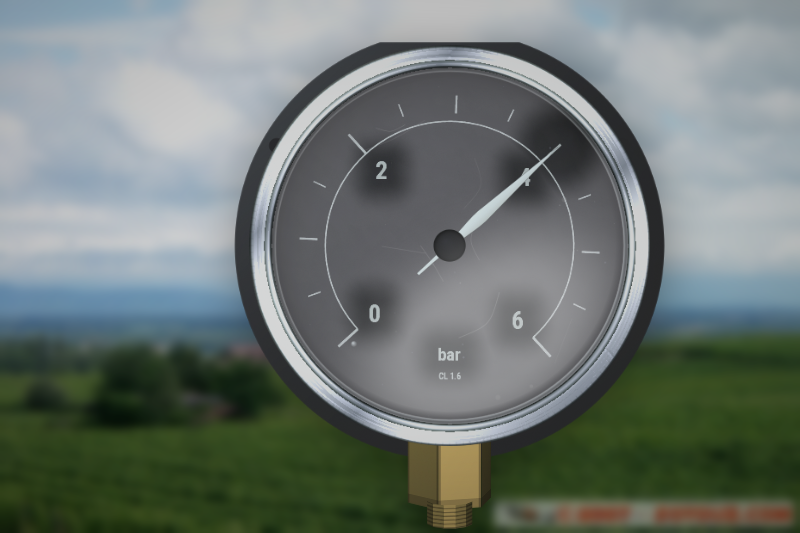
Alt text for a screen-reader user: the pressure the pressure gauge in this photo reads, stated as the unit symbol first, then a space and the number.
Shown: bar 4
